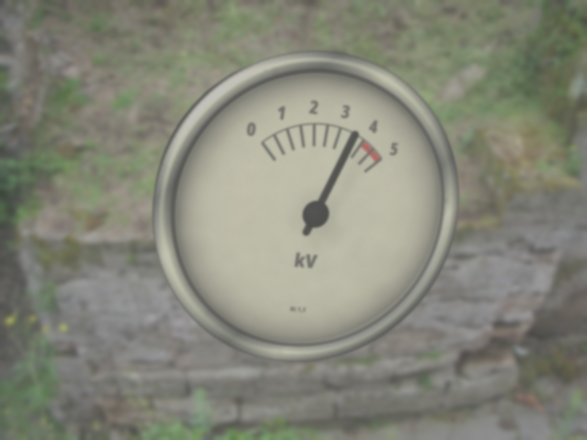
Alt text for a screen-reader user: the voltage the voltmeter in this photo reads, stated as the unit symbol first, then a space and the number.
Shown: kV 3.5
